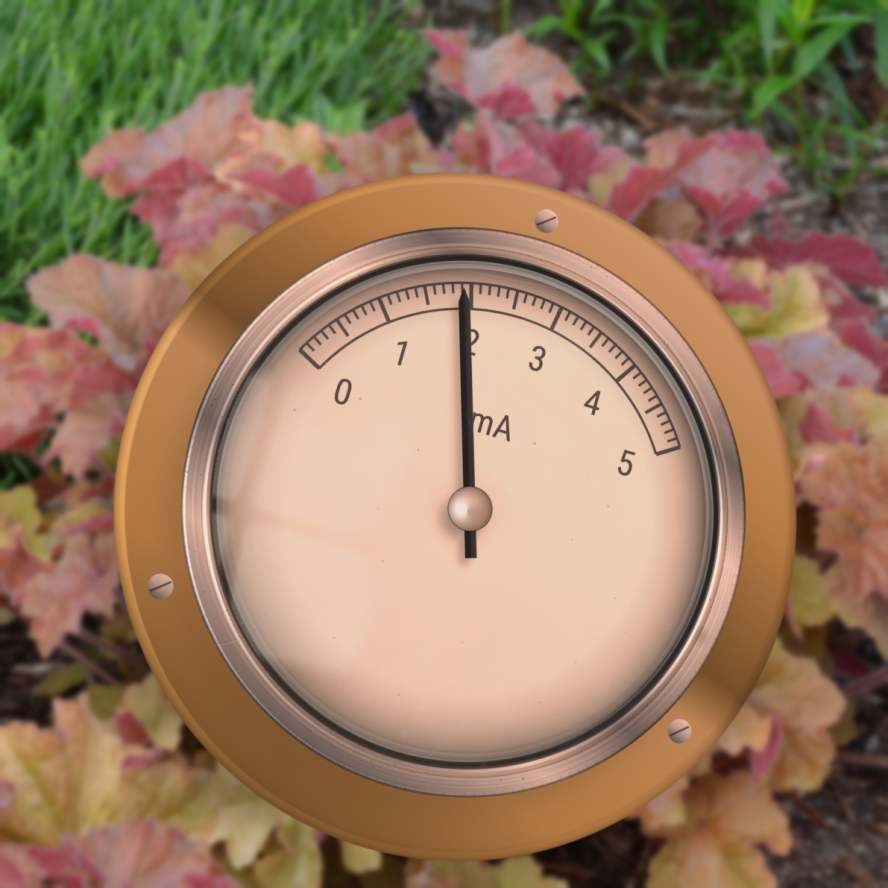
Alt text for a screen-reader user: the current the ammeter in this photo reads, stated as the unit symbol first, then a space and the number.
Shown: mA 1.9
